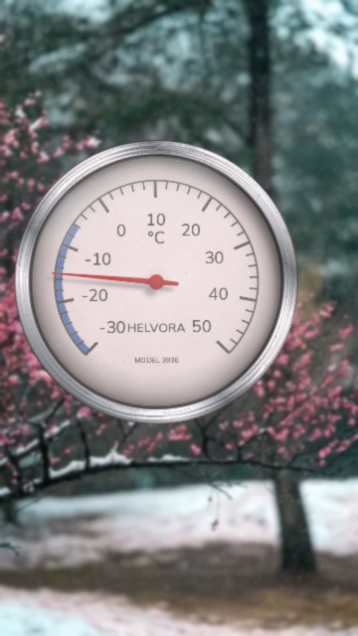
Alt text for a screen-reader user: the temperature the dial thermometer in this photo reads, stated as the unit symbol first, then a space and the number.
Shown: °C -15
